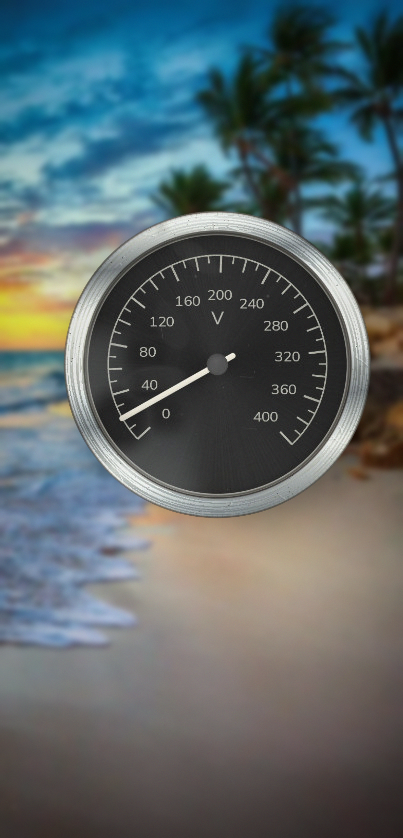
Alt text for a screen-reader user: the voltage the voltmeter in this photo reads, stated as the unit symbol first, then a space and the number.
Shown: V 20
